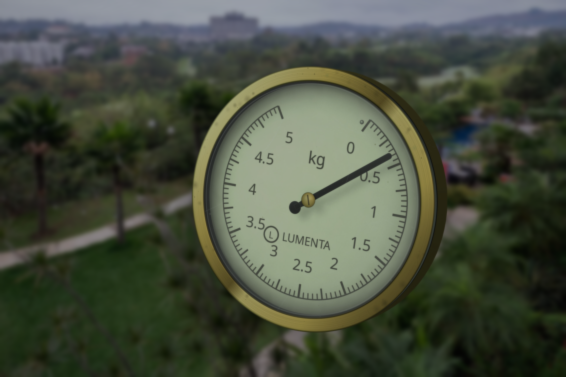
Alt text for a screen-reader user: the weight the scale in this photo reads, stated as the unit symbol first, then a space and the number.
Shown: kg 0.4
